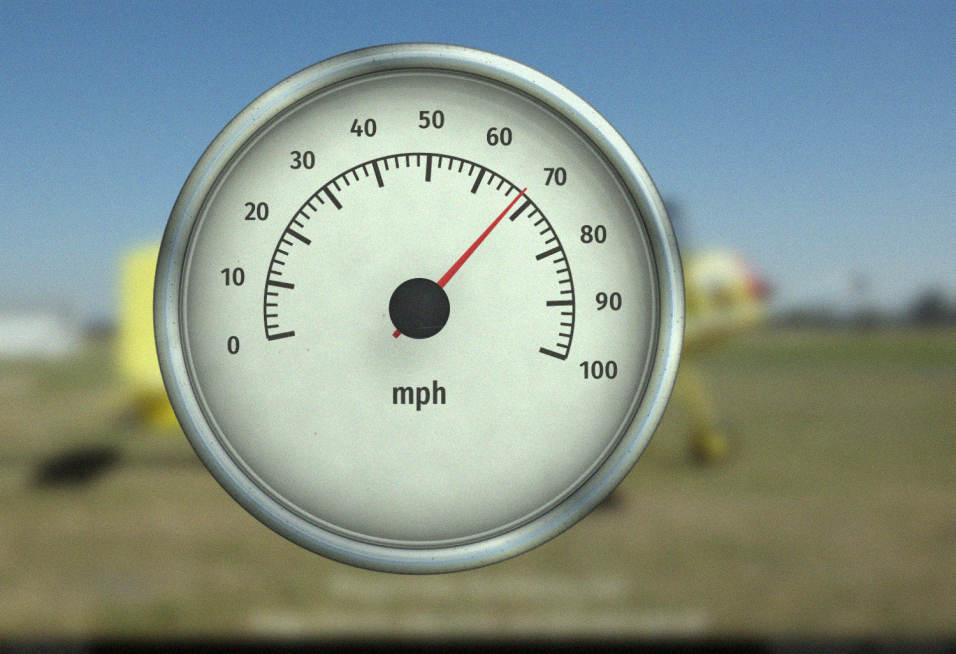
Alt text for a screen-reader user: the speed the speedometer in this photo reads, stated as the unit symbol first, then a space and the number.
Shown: mph 68
